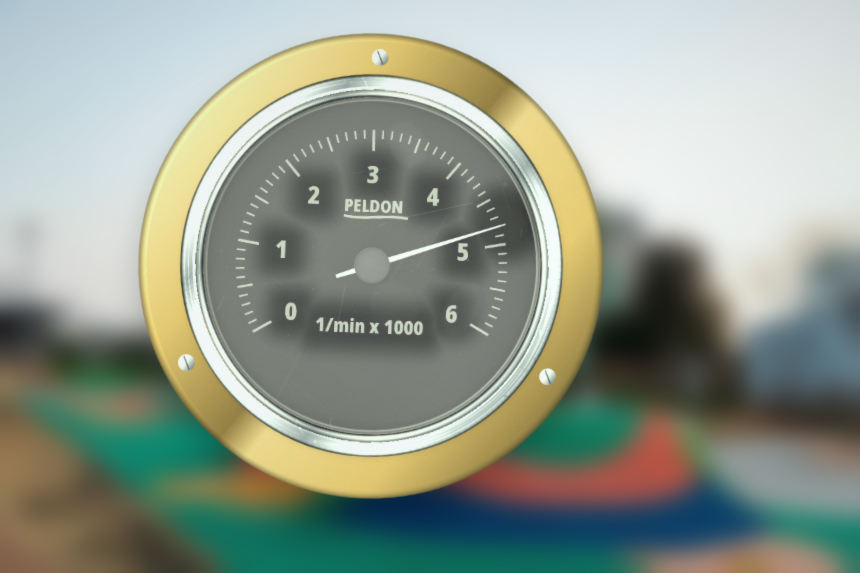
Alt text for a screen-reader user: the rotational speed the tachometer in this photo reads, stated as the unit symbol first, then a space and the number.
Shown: rpm 4800
